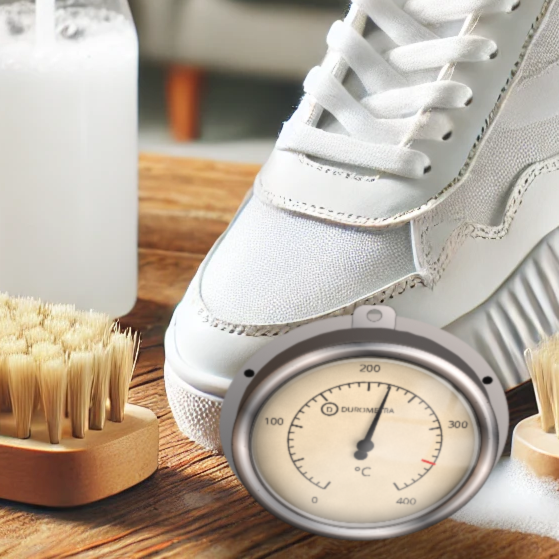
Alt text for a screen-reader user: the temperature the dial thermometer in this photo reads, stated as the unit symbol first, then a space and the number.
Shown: °C 220
